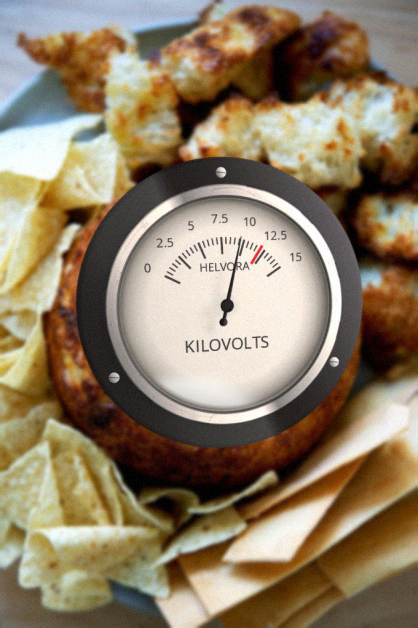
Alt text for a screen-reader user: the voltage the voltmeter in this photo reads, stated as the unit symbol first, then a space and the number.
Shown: kV 9.5
